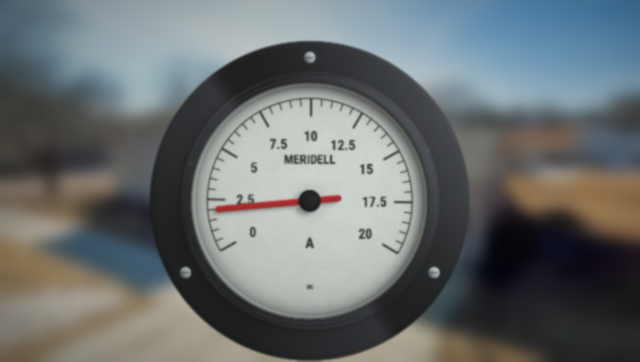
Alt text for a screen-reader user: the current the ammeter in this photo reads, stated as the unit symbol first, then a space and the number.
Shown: A 2
